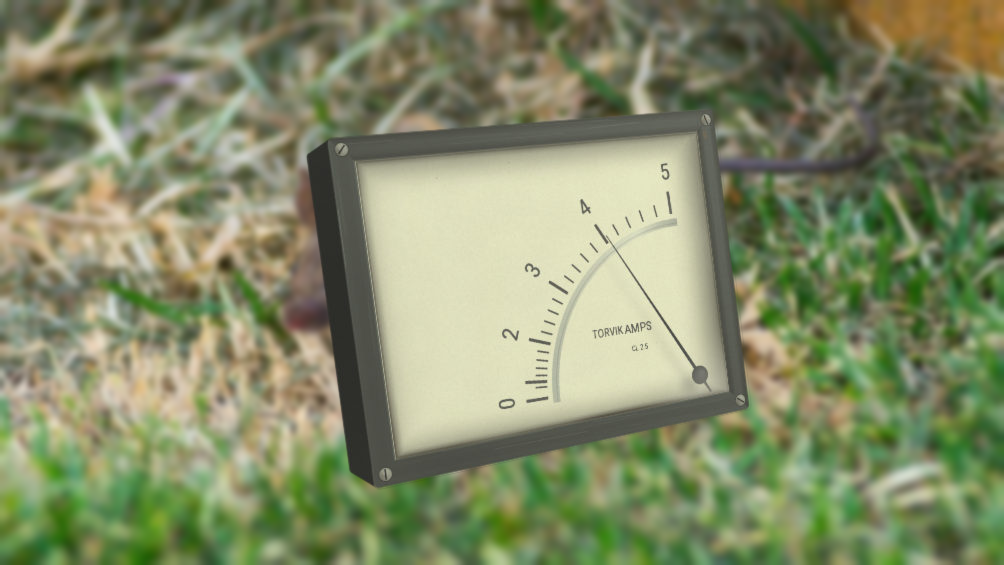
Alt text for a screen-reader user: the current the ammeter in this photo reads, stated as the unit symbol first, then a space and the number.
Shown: A 4
